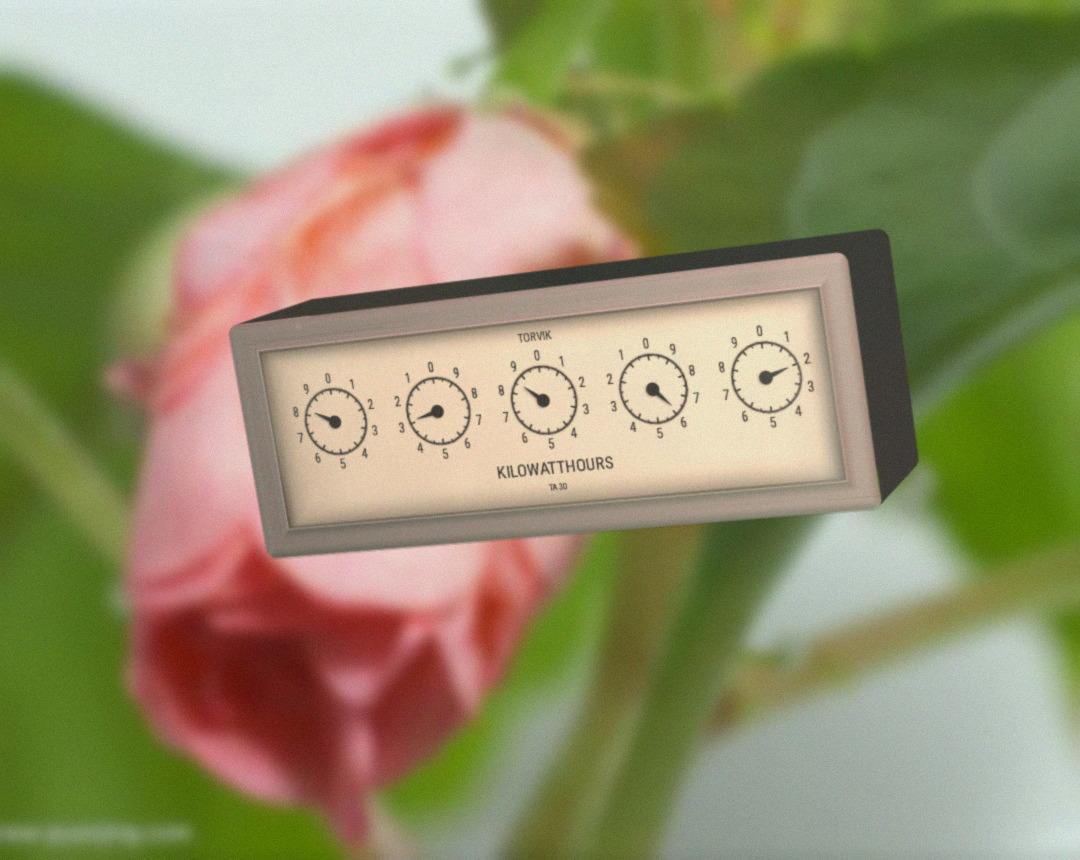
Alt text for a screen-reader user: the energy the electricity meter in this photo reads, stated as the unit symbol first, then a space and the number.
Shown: kWh 82862
